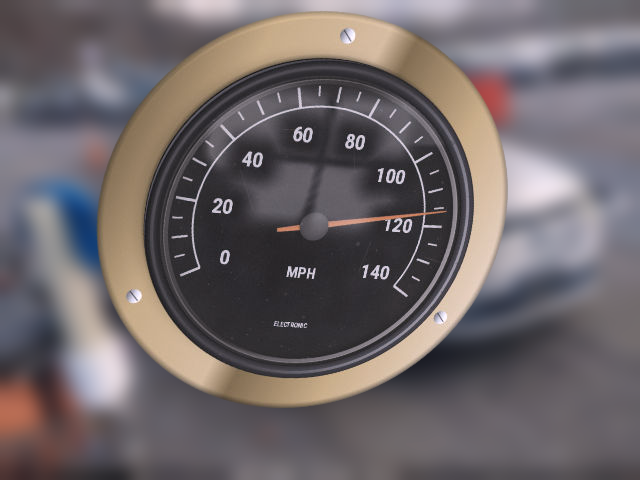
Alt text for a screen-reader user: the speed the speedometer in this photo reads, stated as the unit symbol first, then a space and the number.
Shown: mph 115
